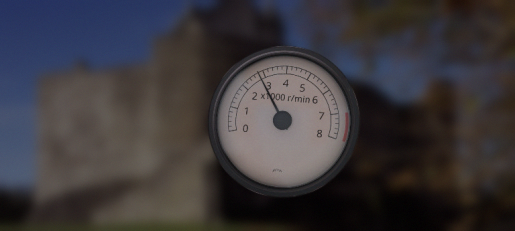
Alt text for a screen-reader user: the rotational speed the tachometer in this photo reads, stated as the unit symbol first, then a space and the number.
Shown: rpm 2800
